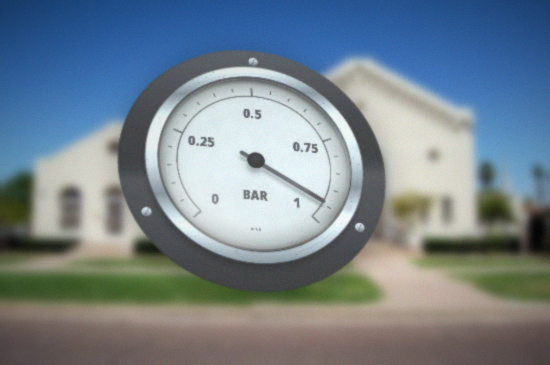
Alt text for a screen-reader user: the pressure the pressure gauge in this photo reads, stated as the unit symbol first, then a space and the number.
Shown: bar 0.95
